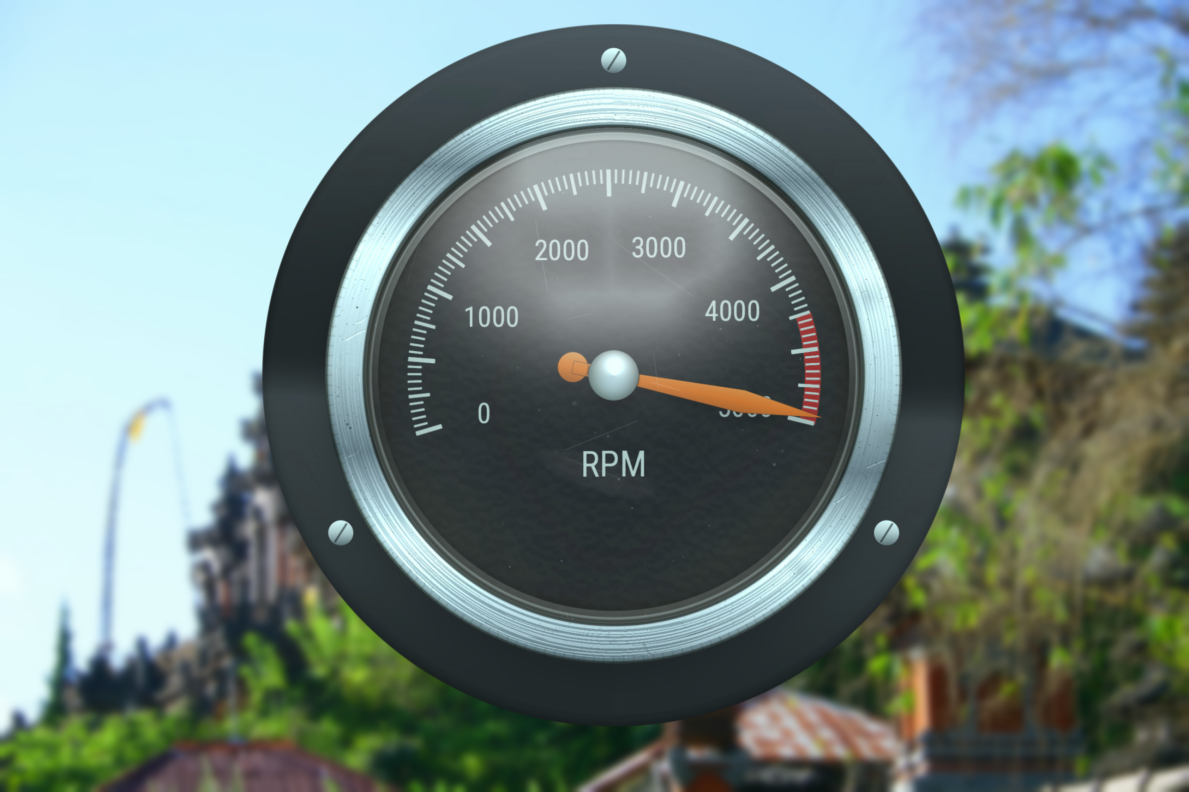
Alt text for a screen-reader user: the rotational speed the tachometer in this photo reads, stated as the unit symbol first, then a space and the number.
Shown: rpm 4950
